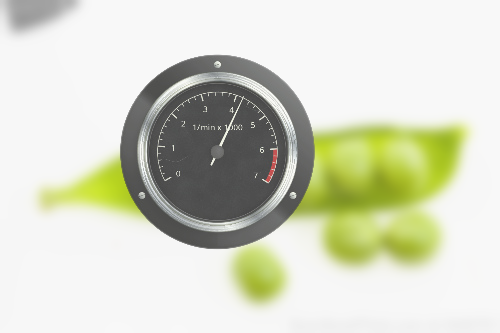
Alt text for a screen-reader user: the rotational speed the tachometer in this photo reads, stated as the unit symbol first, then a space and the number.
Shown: rpm 4200
